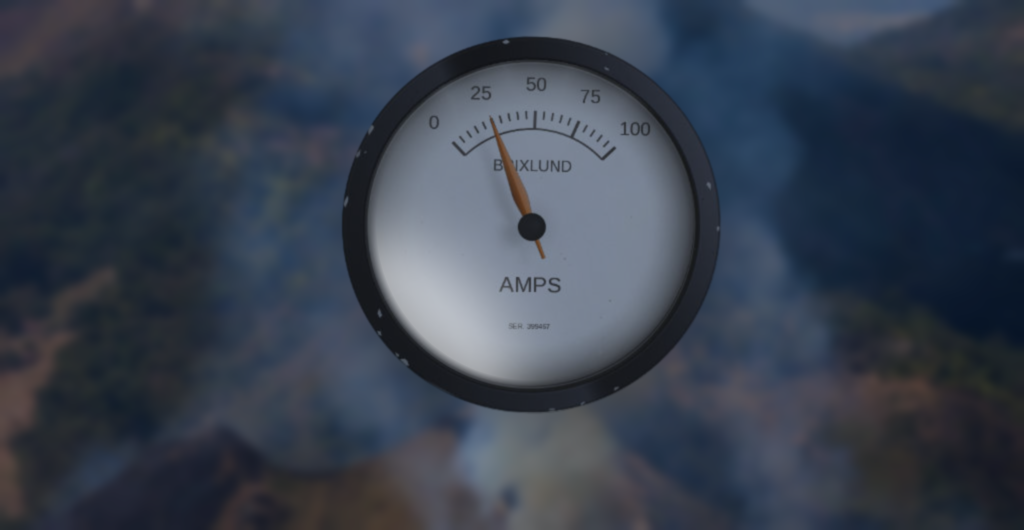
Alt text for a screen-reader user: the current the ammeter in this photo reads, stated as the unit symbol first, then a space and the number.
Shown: A 25
